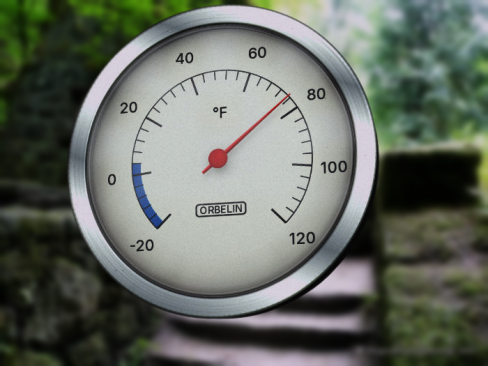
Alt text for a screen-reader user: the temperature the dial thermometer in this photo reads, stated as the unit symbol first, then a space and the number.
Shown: °F 76
